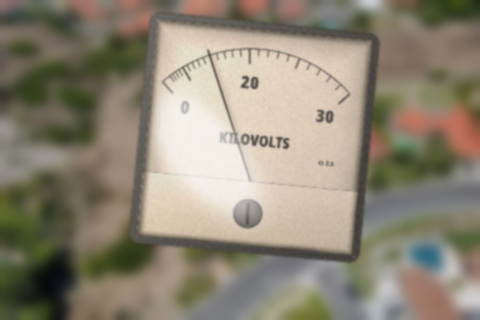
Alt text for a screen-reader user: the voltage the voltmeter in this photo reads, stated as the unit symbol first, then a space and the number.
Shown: kV 15
